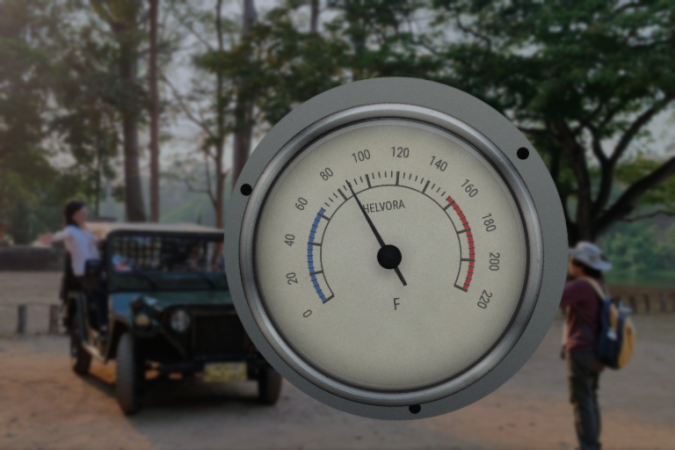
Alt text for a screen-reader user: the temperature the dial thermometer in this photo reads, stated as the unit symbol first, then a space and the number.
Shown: °F 88
